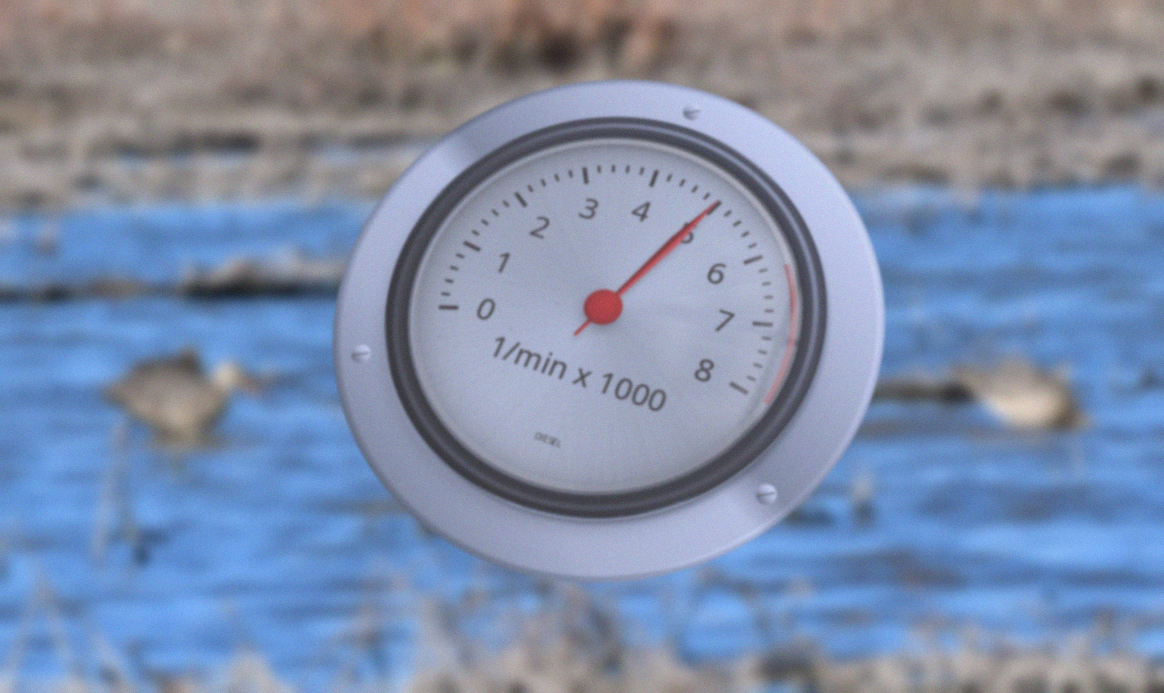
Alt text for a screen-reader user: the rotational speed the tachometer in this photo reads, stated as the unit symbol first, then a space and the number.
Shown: rpm 5000
